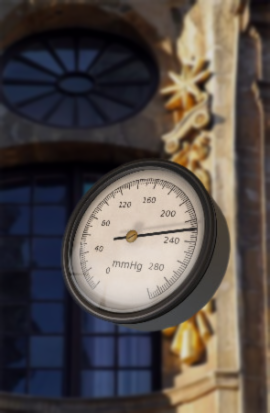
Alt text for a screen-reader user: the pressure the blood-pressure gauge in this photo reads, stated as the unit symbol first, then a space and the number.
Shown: mmHg 230
